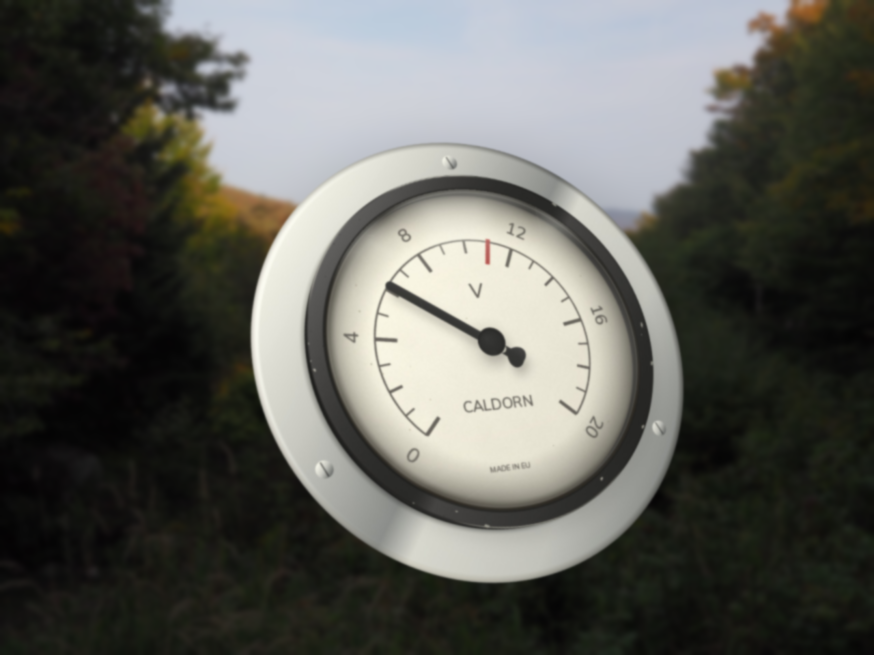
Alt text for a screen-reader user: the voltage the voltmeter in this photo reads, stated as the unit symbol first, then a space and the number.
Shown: V 6
